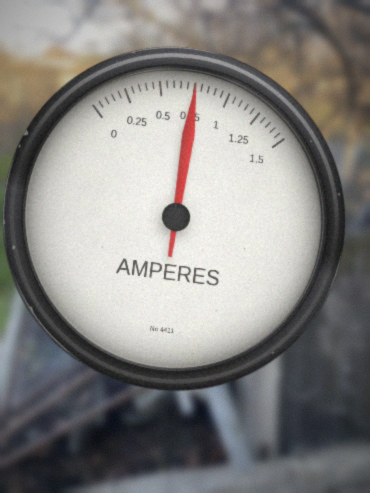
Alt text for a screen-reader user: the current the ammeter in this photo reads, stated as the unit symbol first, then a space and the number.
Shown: A 0.75
